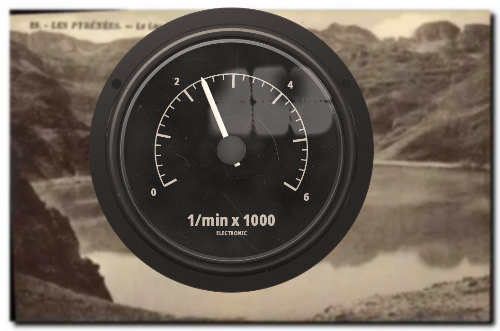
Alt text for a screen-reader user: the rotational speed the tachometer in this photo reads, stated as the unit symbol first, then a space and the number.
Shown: rpm 2400
